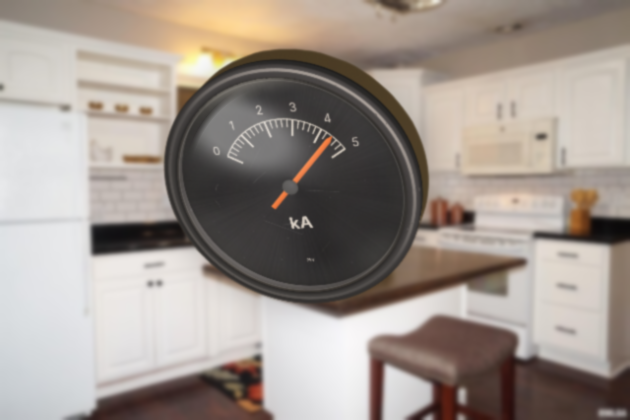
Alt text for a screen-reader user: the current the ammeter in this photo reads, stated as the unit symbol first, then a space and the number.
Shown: kA 4.4
